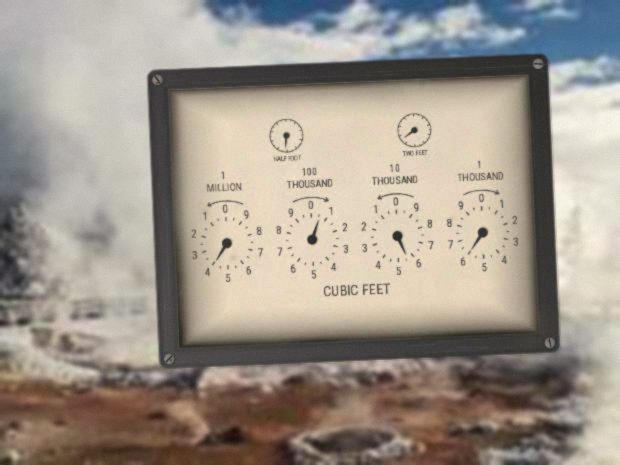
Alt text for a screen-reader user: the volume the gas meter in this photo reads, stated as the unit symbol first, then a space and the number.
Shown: ft³ 405600
